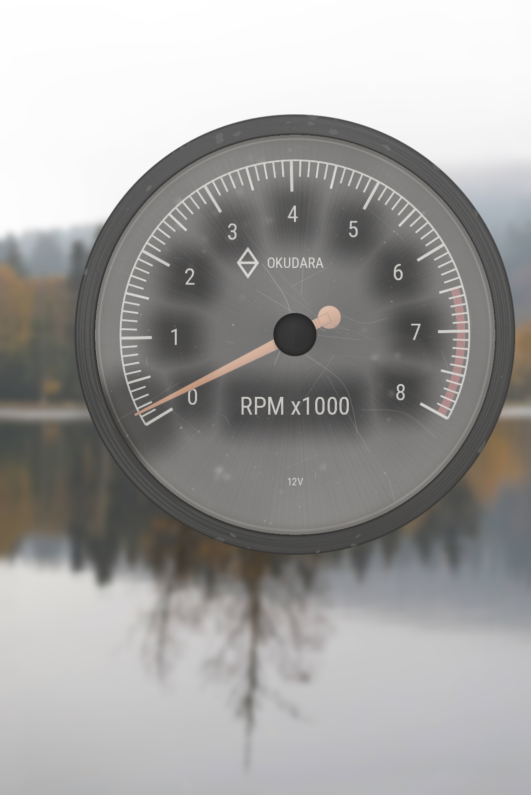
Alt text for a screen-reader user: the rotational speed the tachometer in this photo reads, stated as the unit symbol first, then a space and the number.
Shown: rpm 150
